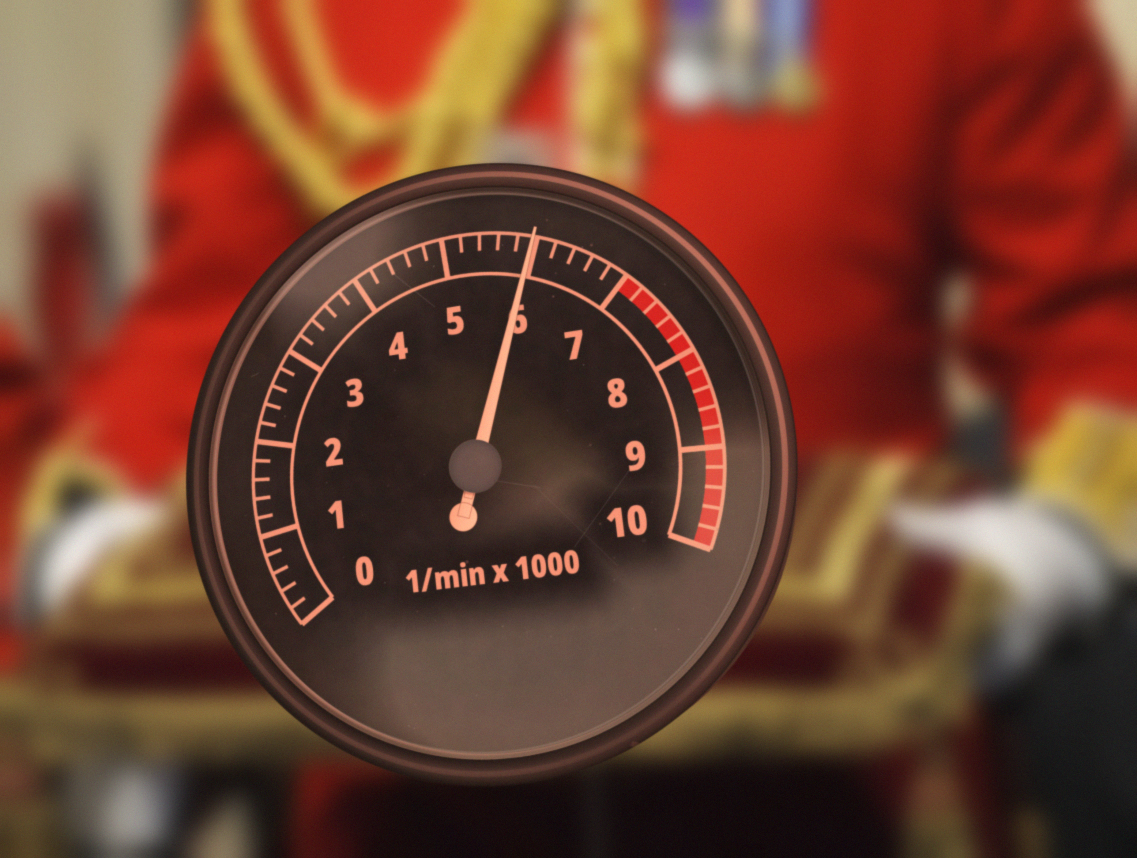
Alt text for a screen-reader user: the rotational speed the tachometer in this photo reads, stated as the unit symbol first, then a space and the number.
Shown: rpm 6000
